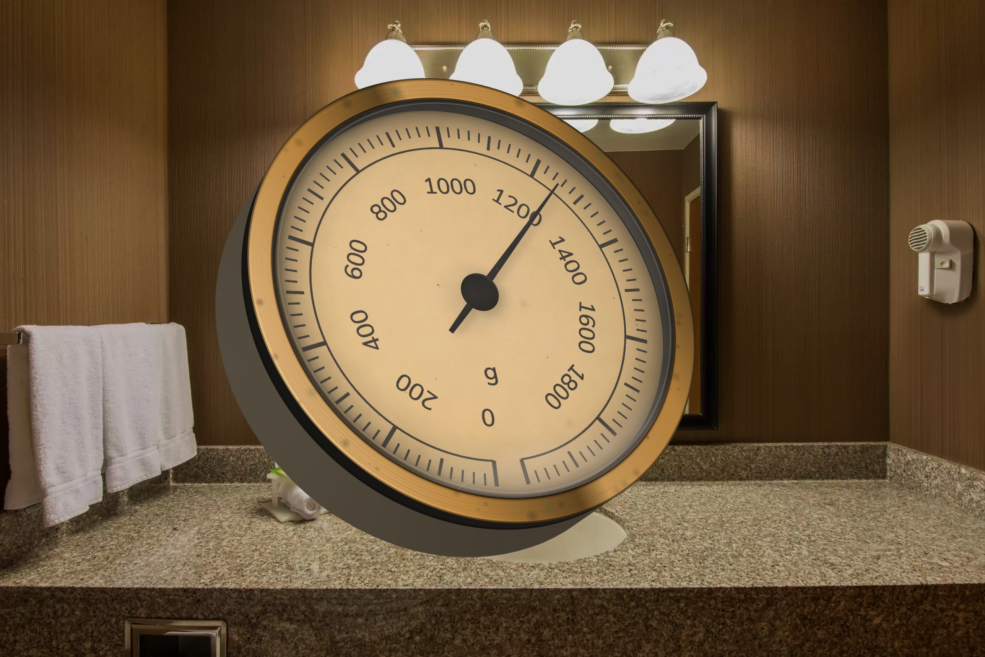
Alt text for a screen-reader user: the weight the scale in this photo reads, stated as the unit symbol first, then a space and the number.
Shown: g 1250
